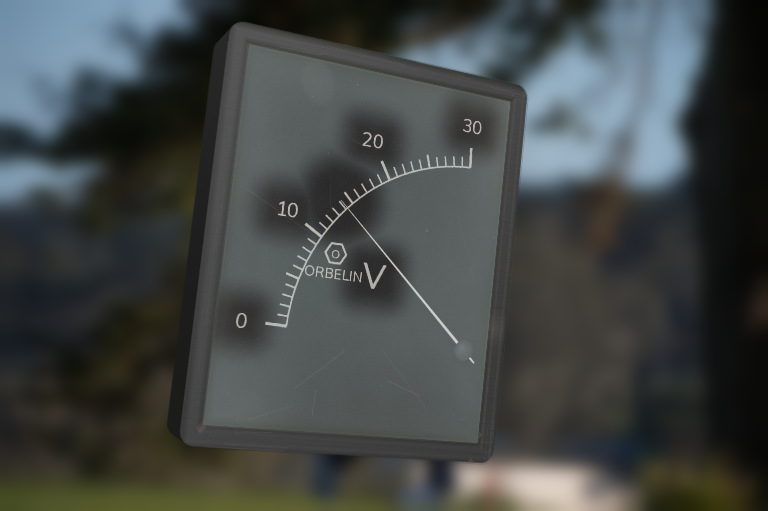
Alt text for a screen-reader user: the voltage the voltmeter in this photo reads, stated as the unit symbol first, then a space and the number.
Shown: V 14
